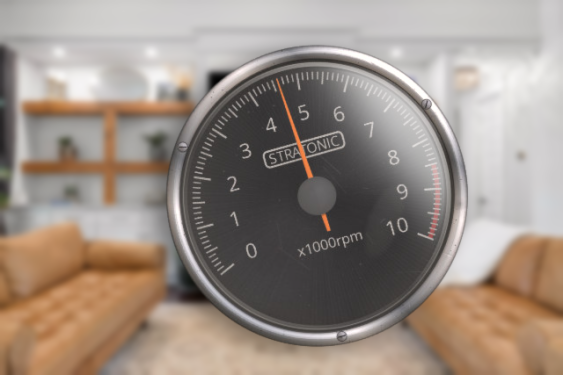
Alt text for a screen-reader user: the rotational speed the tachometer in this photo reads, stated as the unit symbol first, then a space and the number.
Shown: rpm 4600
